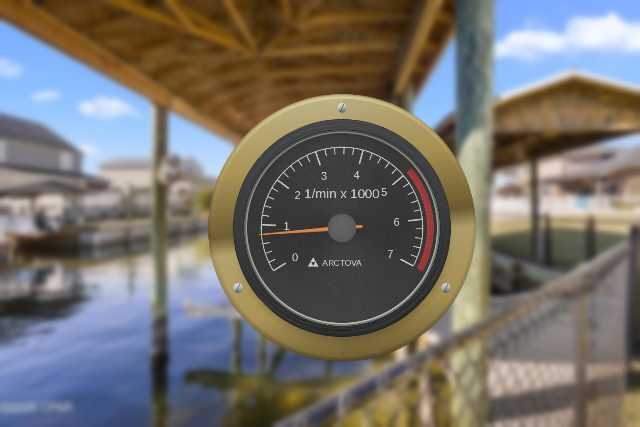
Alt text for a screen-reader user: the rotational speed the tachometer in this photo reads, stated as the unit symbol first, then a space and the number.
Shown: rpm 800
